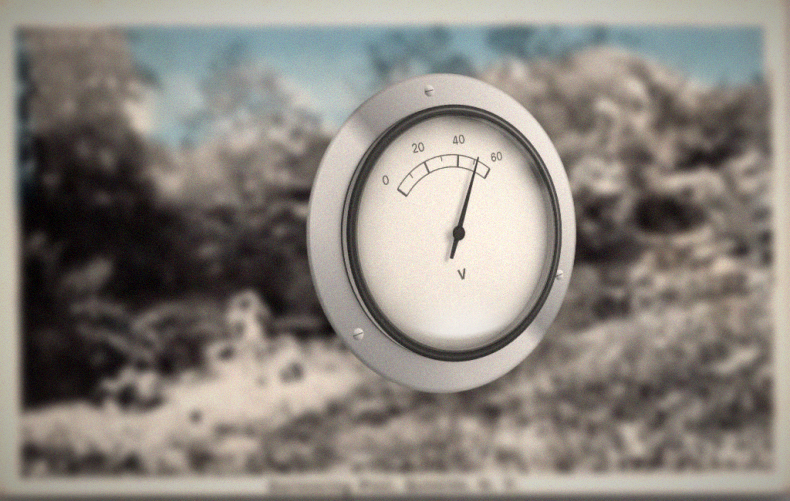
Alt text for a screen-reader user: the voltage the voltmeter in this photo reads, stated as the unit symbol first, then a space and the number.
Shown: V 50
